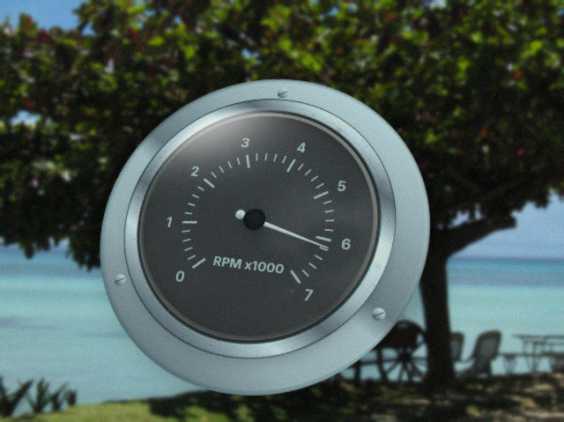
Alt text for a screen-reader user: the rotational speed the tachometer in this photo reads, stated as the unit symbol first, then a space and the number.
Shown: rpm 6200
